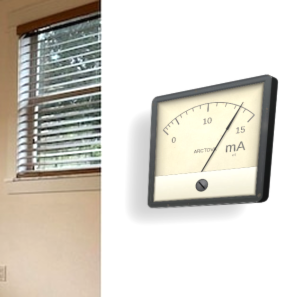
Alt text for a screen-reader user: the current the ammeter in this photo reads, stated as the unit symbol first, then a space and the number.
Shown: mA 13.5
